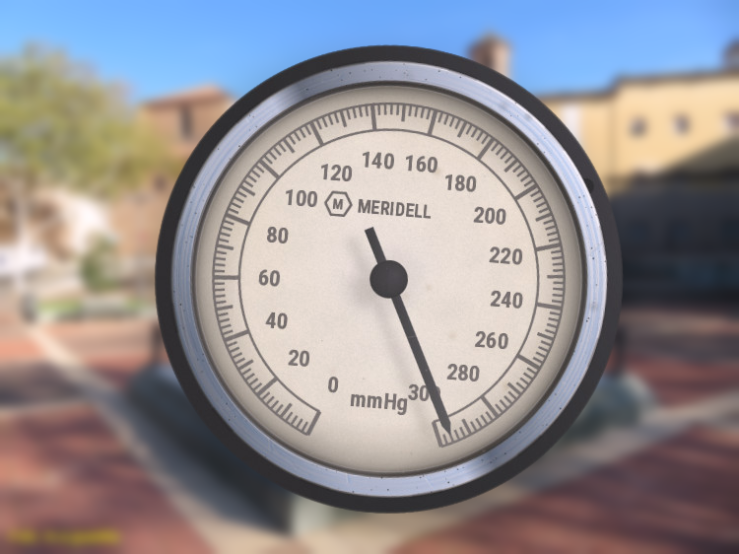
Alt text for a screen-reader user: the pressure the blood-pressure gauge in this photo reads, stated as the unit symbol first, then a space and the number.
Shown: mmHg 296
